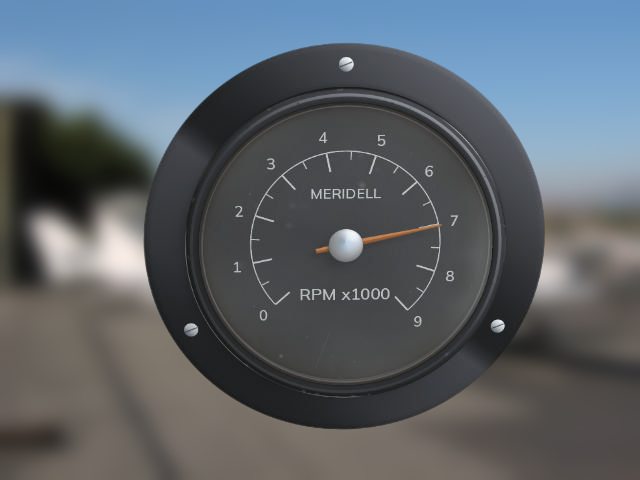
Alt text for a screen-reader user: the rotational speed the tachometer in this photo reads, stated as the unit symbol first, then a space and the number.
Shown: rpm 7000
